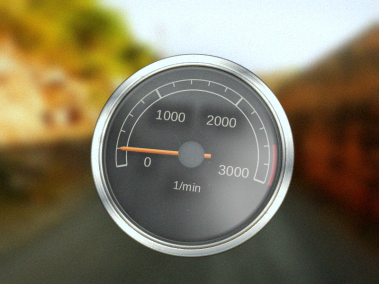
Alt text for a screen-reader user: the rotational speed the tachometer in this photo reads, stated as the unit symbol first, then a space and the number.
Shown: rpm 200
